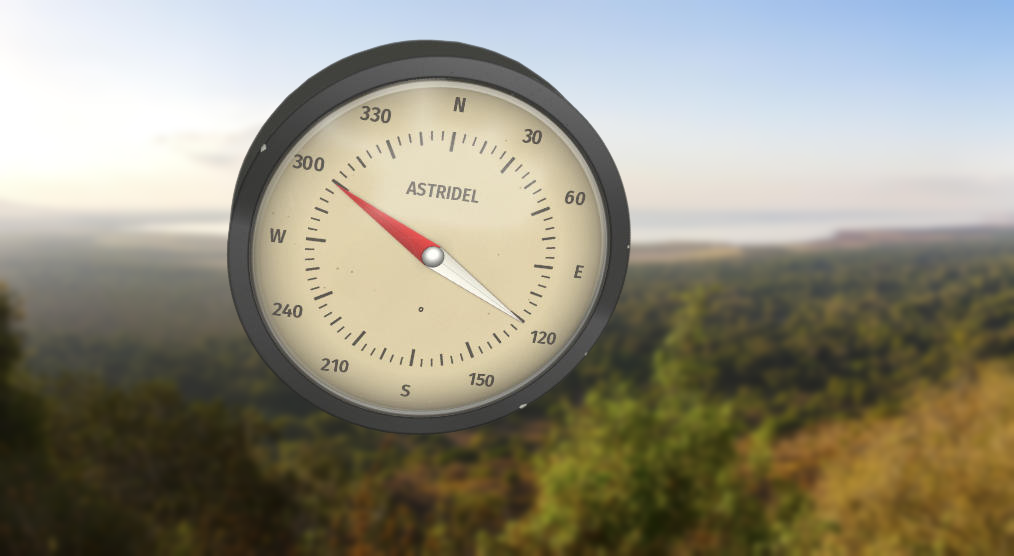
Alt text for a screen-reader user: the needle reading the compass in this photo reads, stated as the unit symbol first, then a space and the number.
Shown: ° 300
